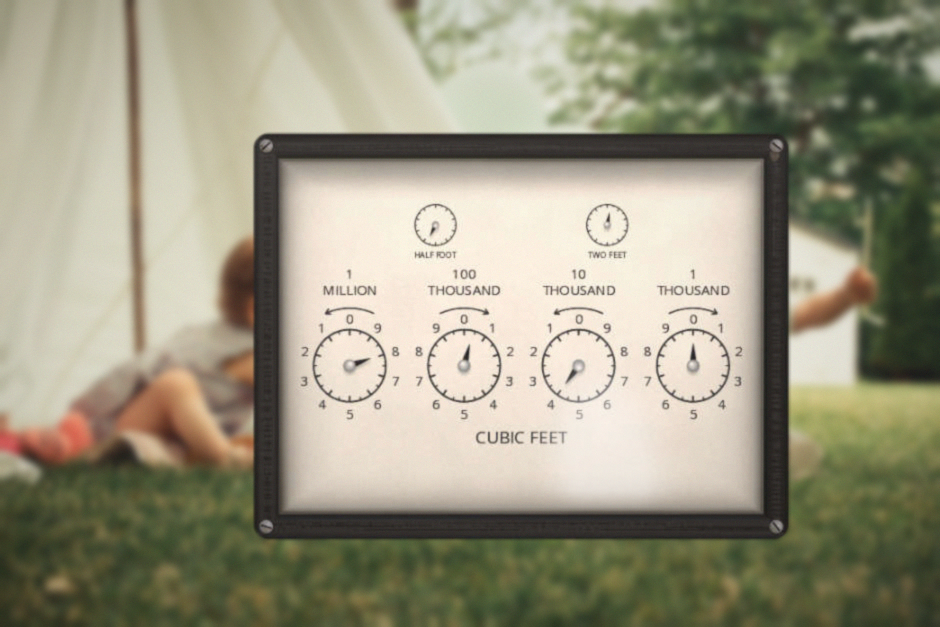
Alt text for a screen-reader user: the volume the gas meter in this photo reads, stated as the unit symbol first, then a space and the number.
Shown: ft³ 804000
